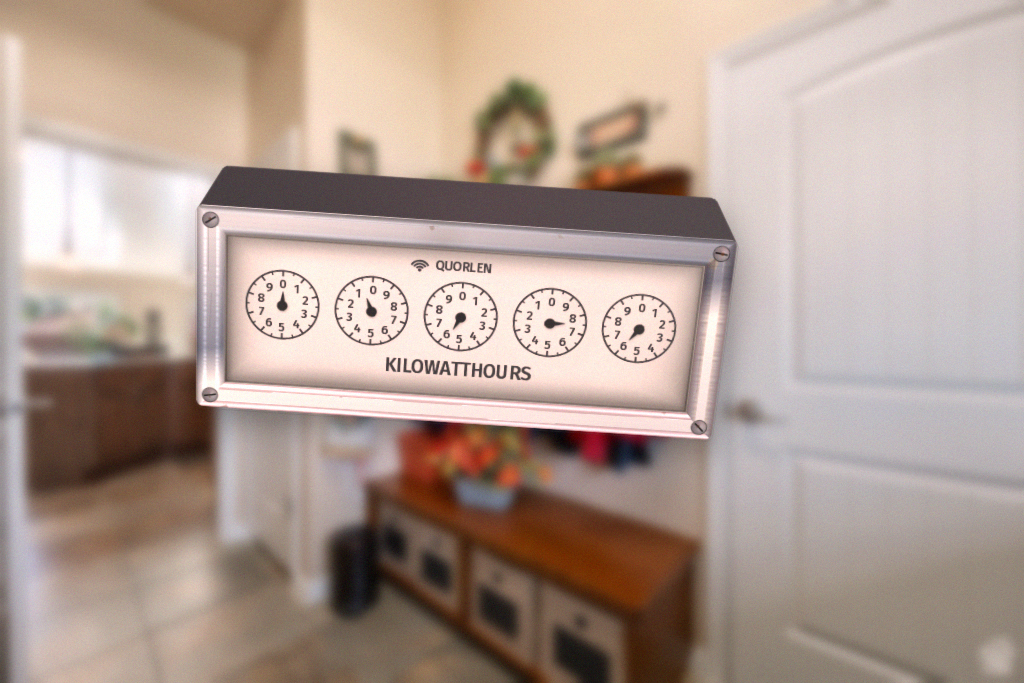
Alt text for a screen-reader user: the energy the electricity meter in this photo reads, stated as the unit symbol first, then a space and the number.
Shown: kWh 576
